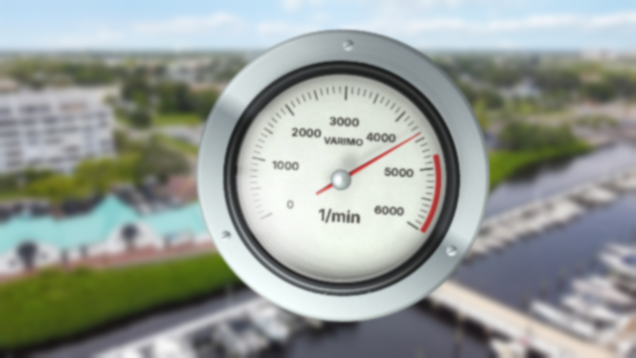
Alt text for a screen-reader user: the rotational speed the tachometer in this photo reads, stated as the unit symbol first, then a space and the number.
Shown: rpm 4400
